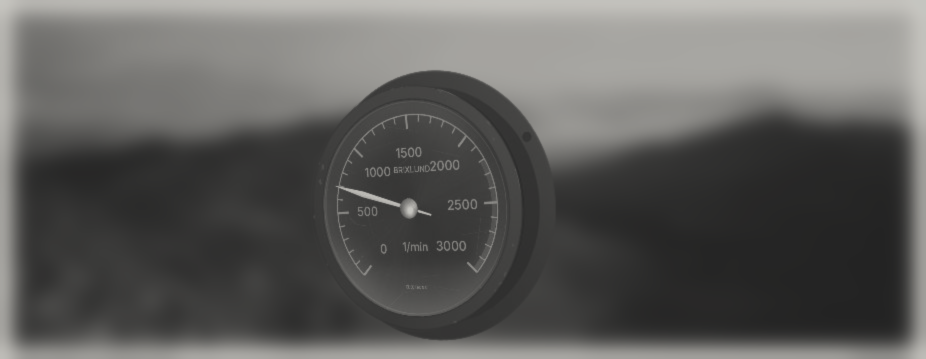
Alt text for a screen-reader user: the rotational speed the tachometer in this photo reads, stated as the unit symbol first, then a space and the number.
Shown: rpm 700
